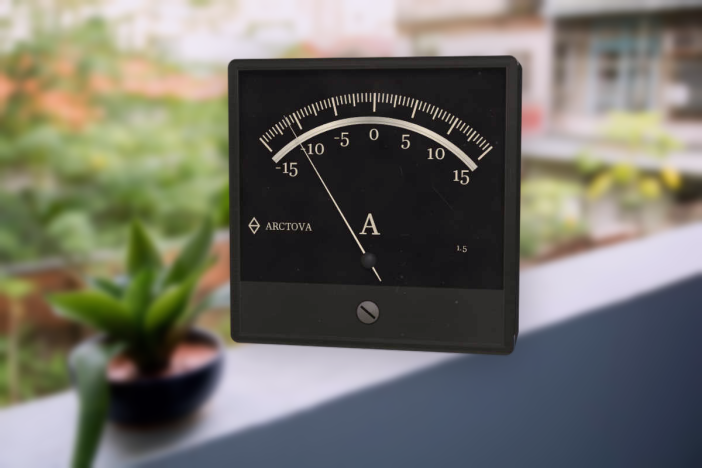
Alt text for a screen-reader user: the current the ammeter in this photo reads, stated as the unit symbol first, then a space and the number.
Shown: A -11
